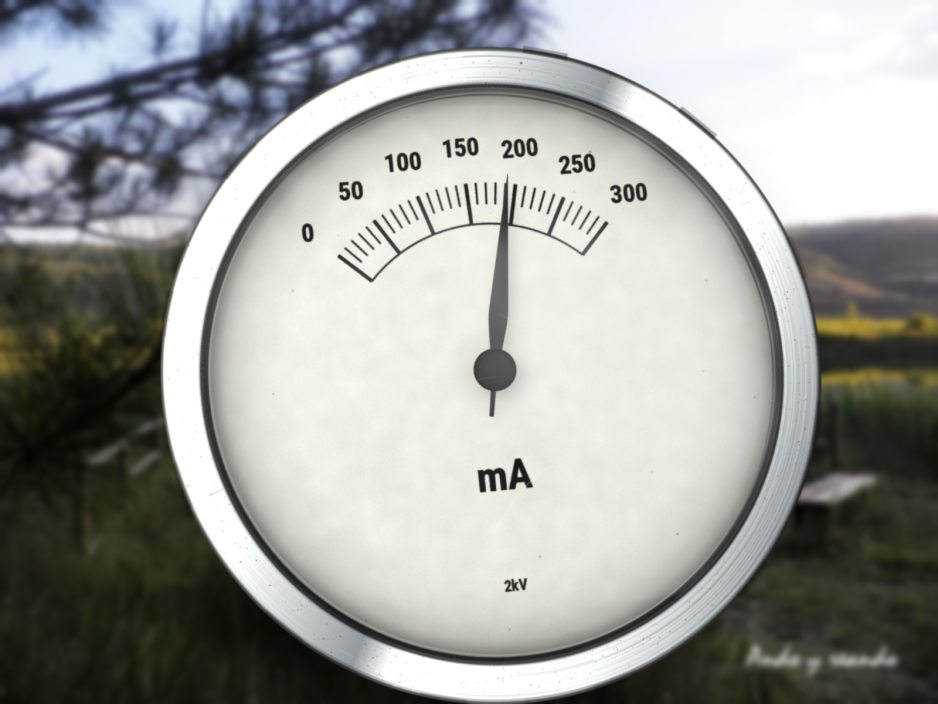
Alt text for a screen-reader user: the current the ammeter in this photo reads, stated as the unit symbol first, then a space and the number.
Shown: mA 190
